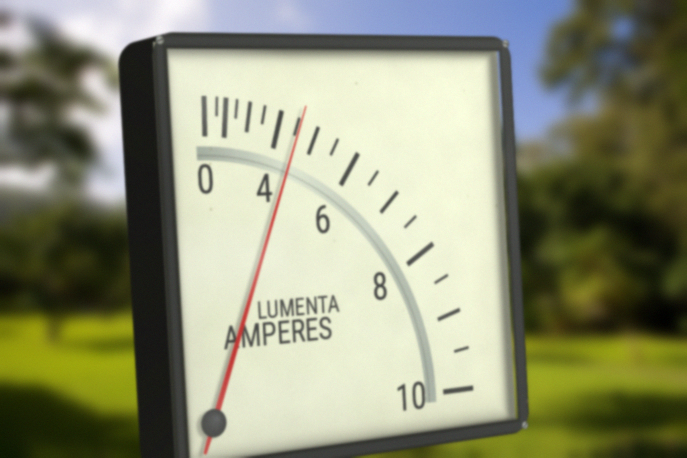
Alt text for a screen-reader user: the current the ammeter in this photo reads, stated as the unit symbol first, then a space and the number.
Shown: A 4.5
